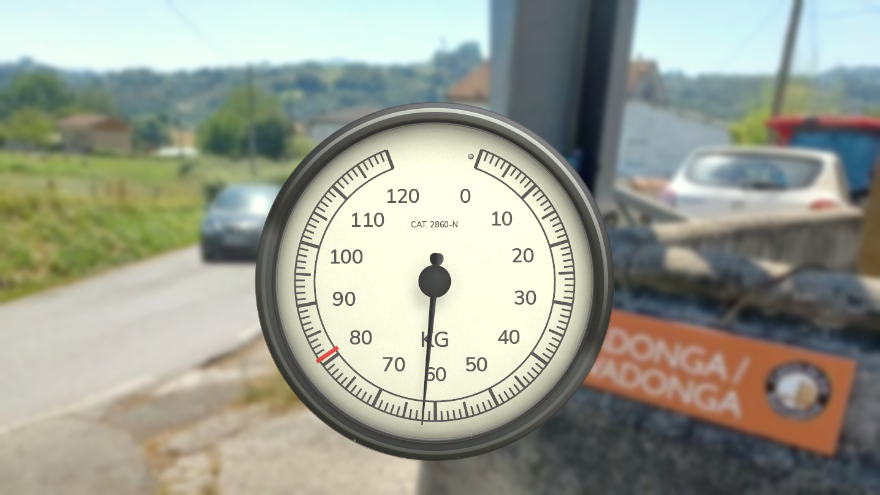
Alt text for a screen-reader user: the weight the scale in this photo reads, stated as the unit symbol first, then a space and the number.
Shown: kg 62
